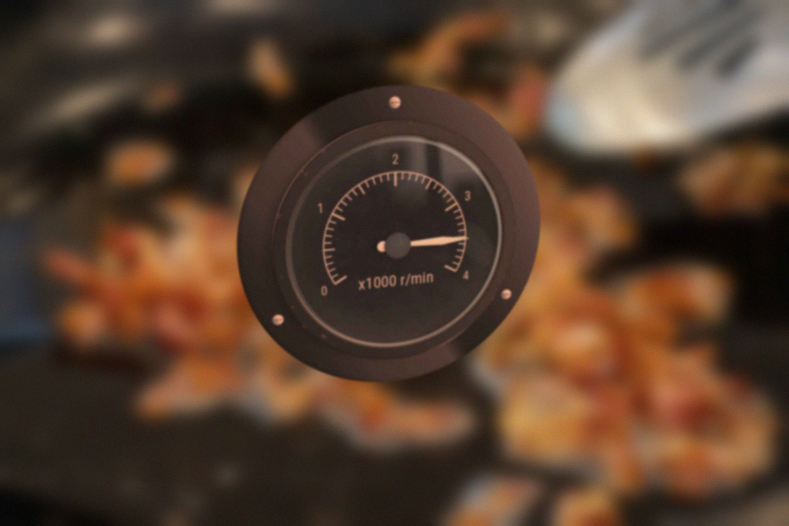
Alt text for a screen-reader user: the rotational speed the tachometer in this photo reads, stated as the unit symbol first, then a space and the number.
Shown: rpm 3500
